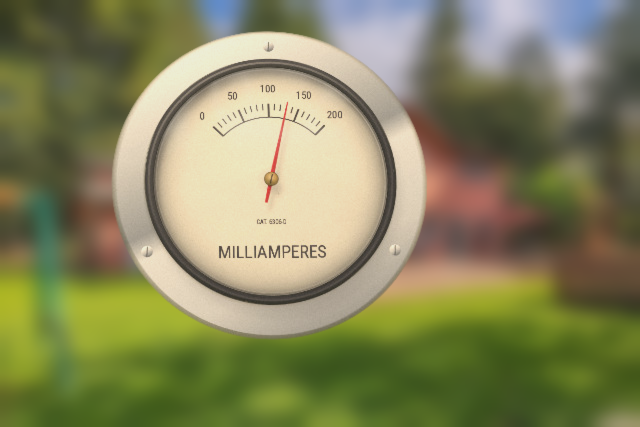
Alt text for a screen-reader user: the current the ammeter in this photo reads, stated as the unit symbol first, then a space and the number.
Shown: mA 130
